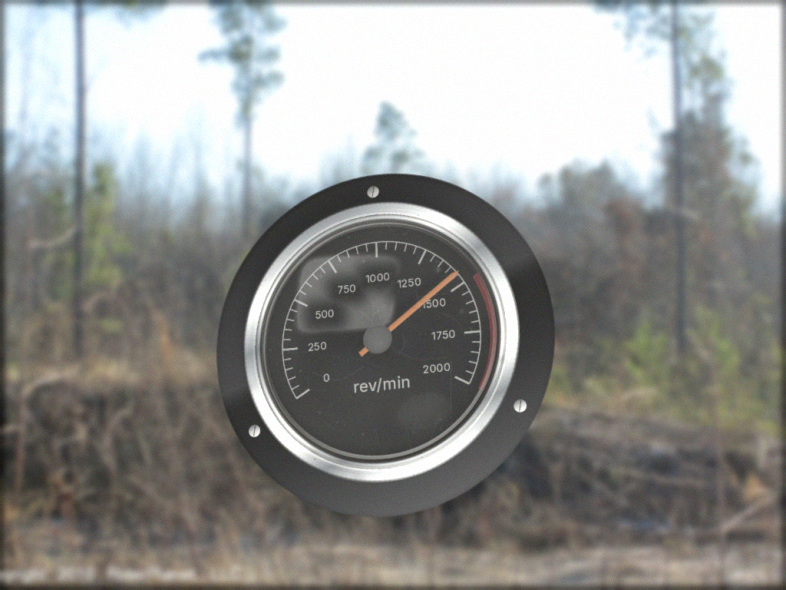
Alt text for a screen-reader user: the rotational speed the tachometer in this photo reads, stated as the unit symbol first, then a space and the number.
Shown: rpm 1450
